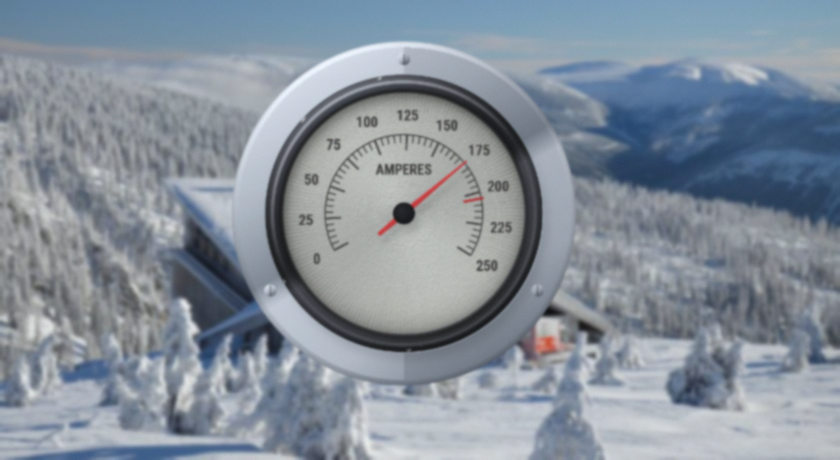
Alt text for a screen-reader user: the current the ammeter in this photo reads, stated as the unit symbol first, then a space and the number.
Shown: A 175
